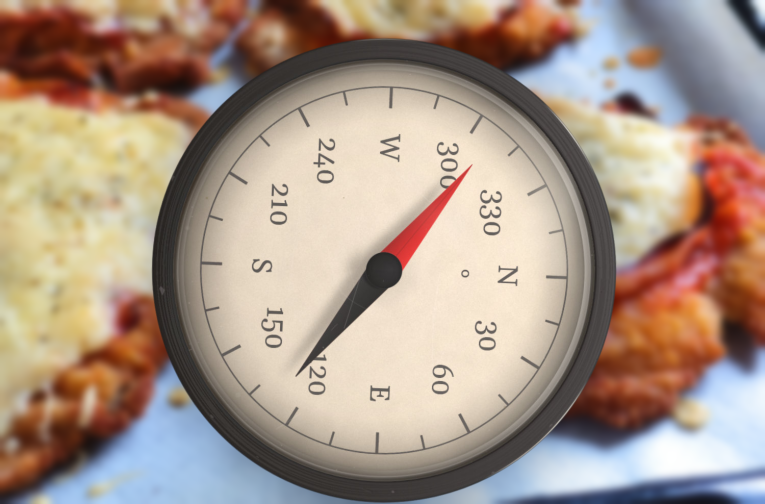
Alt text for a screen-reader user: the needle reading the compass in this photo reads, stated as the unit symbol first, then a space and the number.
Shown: ° 307.5
